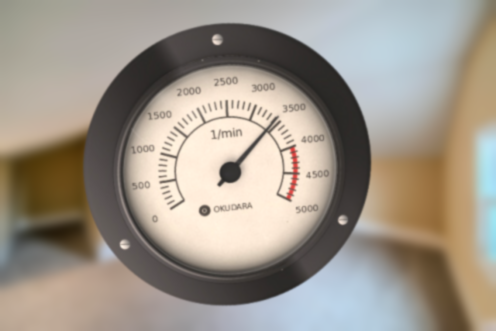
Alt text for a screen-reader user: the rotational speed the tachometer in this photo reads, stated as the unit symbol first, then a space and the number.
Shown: rpm 3400
